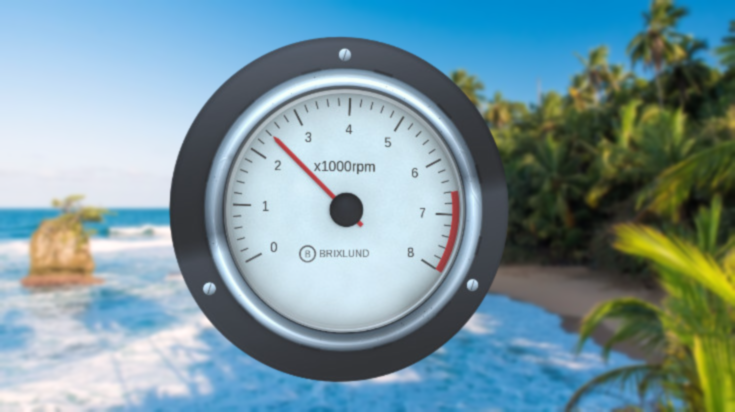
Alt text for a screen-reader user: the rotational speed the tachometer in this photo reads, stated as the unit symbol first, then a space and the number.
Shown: rpm 2400
